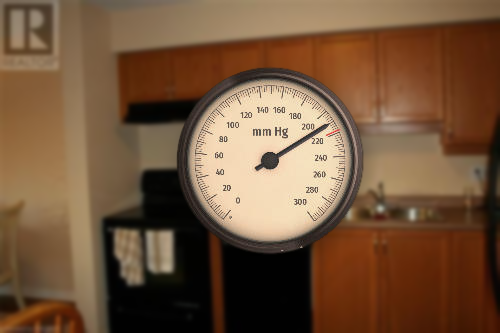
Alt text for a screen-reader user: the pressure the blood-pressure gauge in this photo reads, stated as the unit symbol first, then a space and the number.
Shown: mmHg 210
